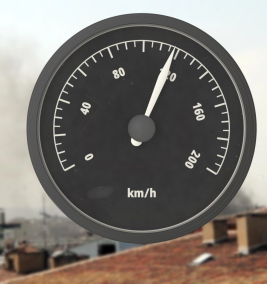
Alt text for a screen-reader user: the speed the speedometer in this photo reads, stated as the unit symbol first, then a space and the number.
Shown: km/h 117.5
